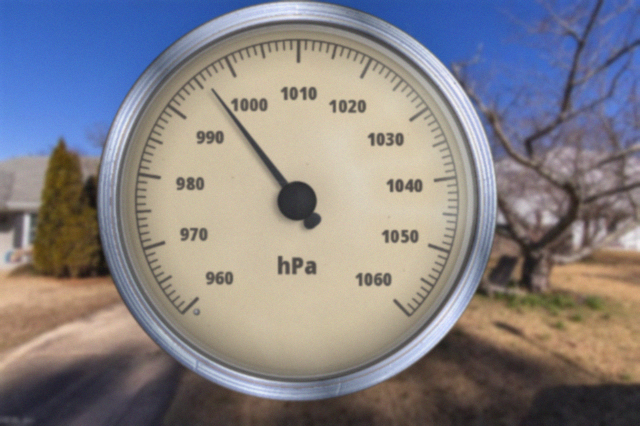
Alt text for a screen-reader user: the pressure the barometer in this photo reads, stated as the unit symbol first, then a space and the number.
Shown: hPa 996
